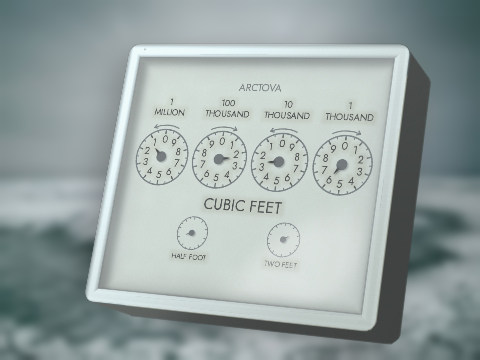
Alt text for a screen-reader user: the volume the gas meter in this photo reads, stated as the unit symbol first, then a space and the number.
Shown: ft³ 122600
